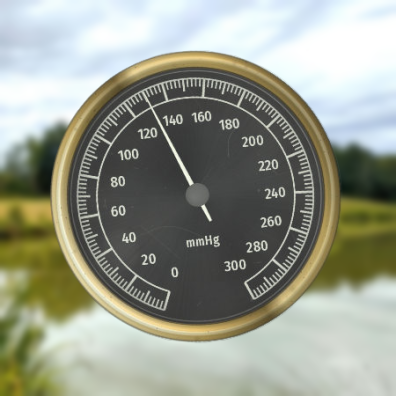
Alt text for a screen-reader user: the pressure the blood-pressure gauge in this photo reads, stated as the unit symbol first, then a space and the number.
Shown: mmHg 130
